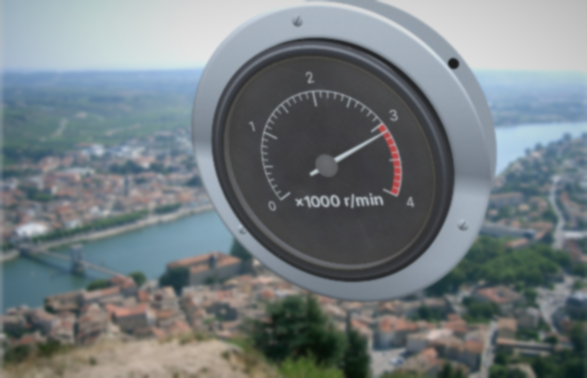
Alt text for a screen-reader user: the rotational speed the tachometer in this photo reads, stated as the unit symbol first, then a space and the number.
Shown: rpm 3100
